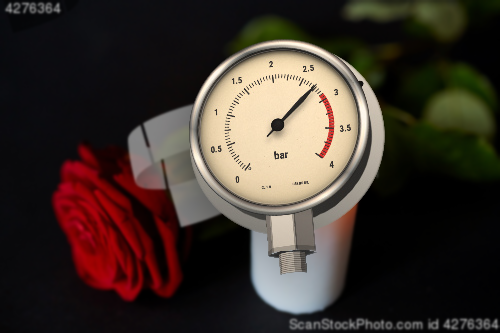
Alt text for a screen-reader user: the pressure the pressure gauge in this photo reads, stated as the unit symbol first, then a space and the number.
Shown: bar 2.75
